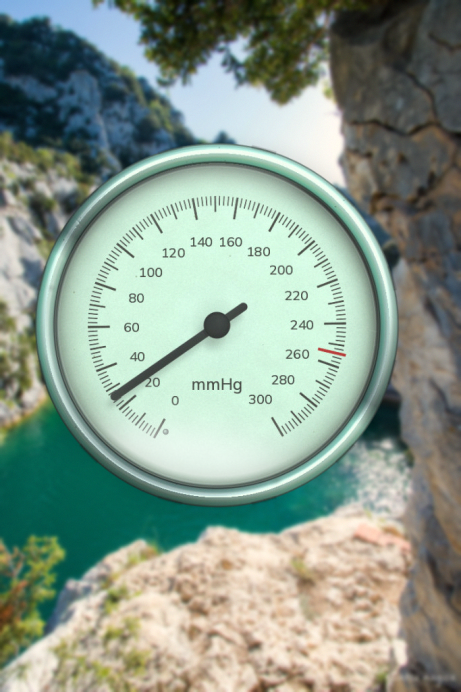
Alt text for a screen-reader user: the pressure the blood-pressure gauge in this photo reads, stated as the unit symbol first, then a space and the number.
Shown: mmHg 26
